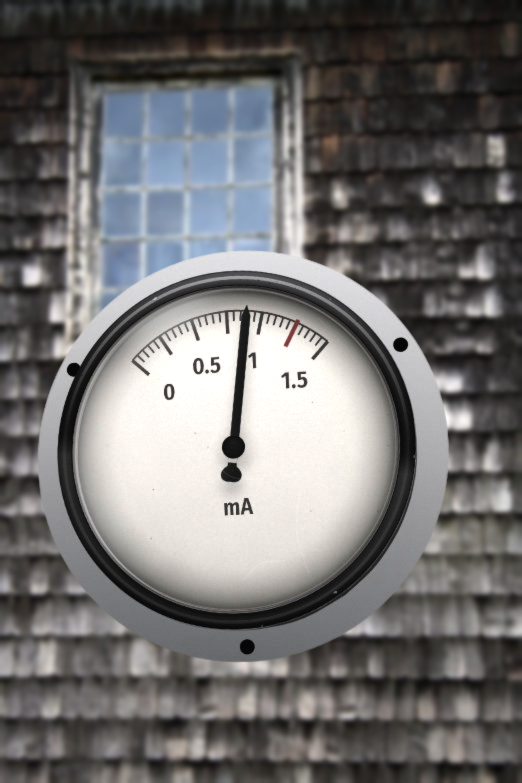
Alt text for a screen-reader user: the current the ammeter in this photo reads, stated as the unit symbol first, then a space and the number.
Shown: mA 0.9
